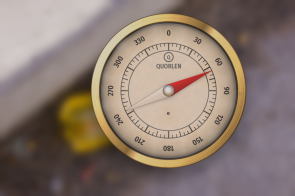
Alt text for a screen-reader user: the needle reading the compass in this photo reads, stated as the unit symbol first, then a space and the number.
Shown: ° 65
